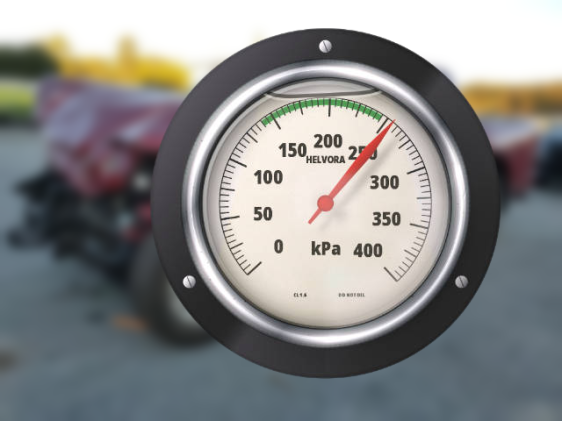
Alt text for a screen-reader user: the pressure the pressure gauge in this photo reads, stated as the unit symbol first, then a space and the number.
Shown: kPa 255
